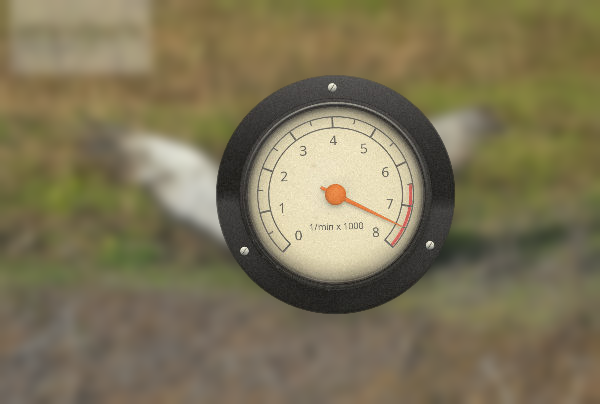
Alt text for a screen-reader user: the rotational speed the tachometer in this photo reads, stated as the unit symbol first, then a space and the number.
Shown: rpm 7500
